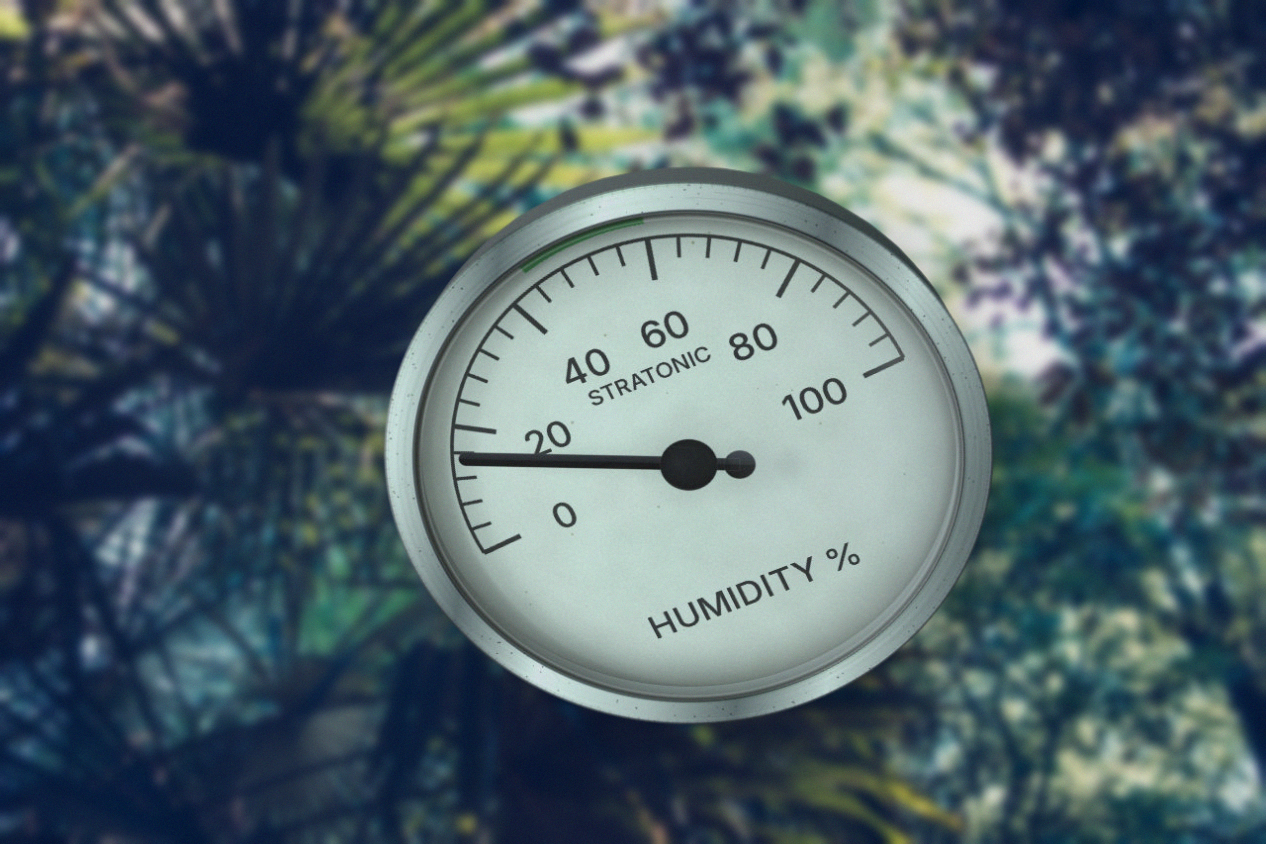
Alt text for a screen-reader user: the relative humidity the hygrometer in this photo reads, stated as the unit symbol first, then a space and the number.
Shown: % 16
